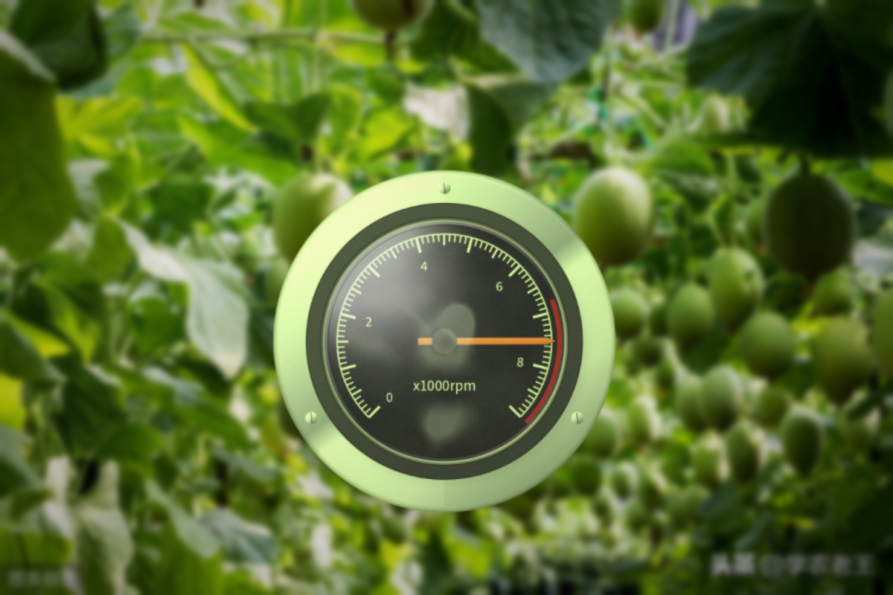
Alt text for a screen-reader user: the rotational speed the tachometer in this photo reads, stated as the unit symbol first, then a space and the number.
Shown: rpm 7500
